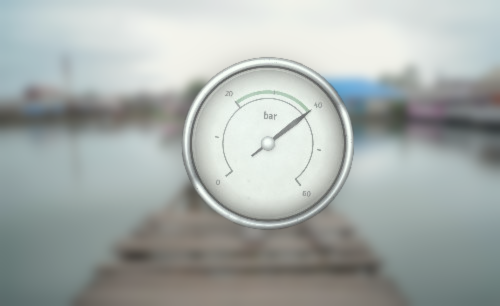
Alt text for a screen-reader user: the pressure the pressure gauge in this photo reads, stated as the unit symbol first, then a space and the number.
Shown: bar 40
